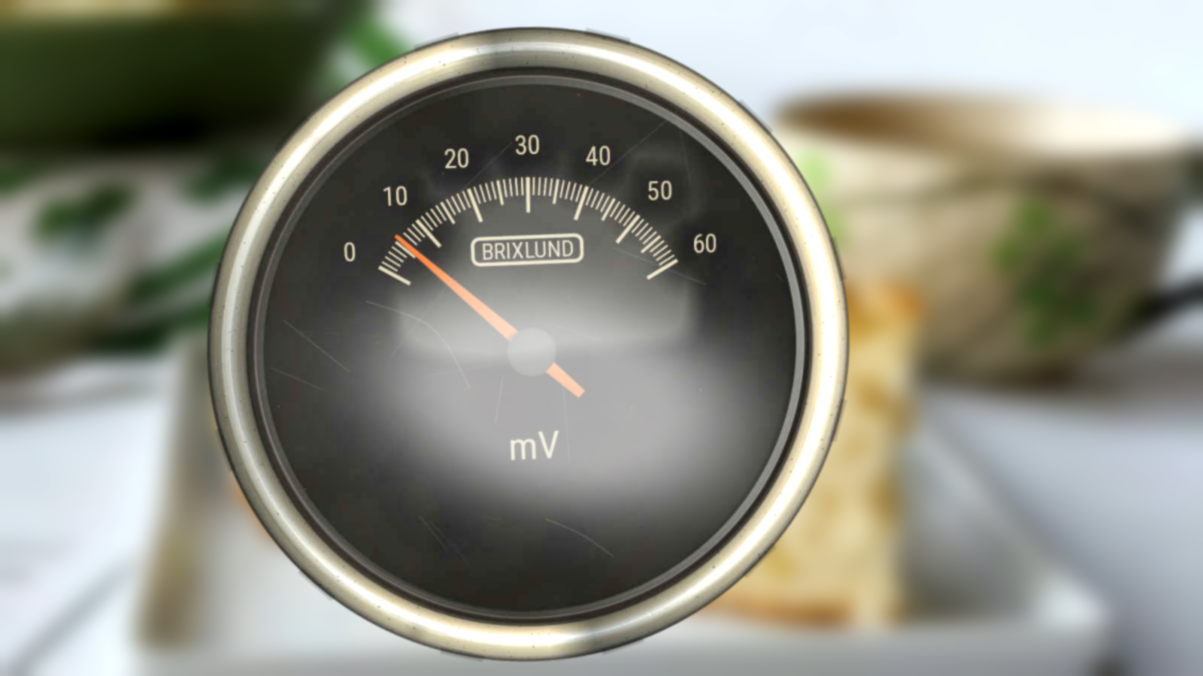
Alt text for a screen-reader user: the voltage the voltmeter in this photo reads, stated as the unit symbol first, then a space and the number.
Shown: mV 6
